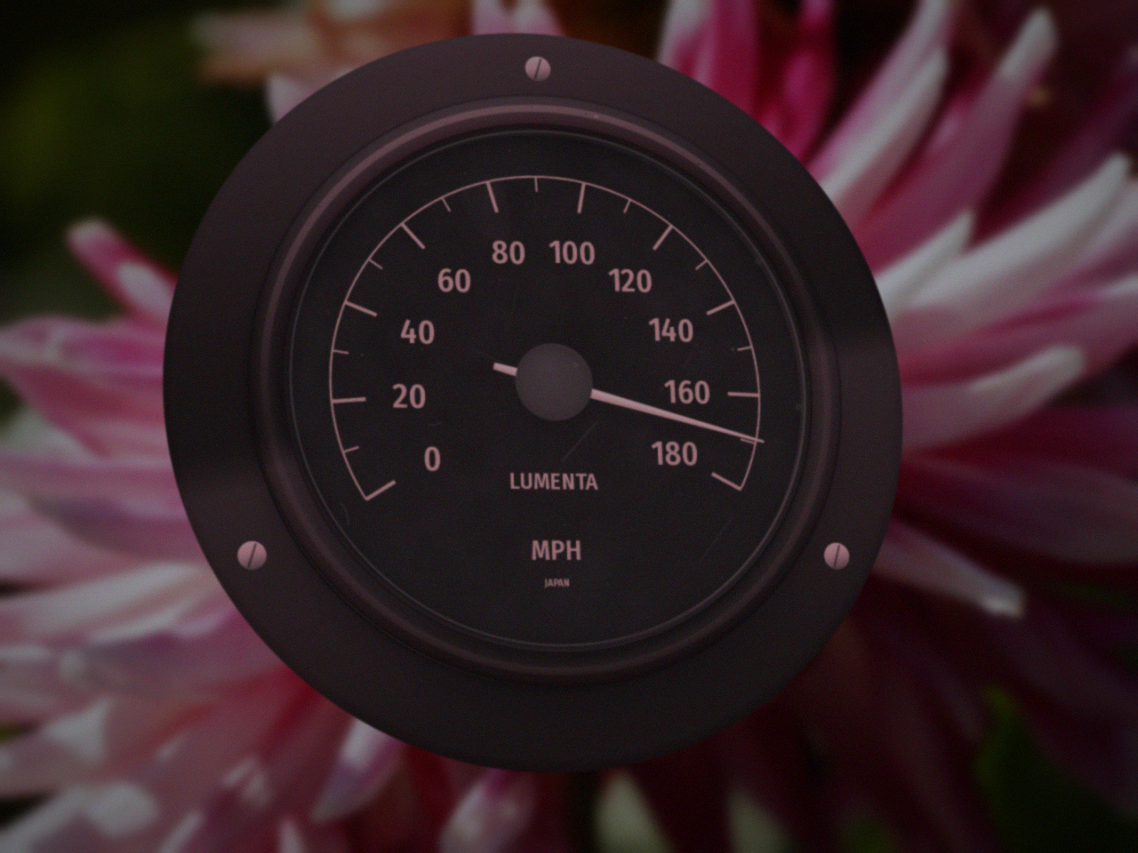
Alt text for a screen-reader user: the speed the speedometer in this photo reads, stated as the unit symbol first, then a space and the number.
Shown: mph 170
